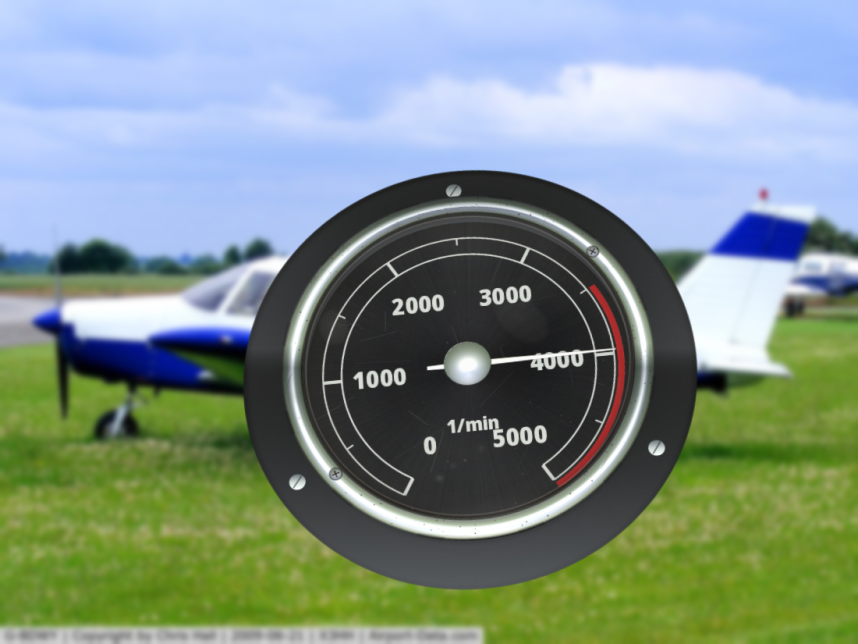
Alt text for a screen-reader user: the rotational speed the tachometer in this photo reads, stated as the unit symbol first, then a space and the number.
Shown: rpm 4000
